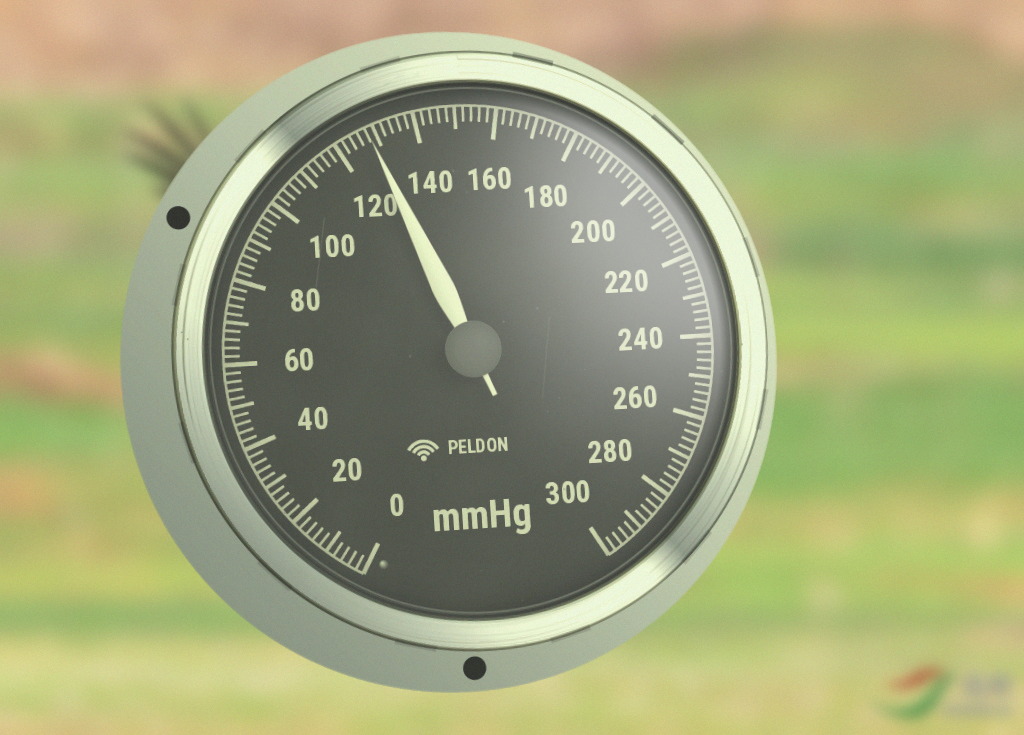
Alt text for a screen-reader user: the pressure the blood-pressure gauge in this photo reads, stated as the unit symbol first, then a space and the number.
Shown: mmHg 128
